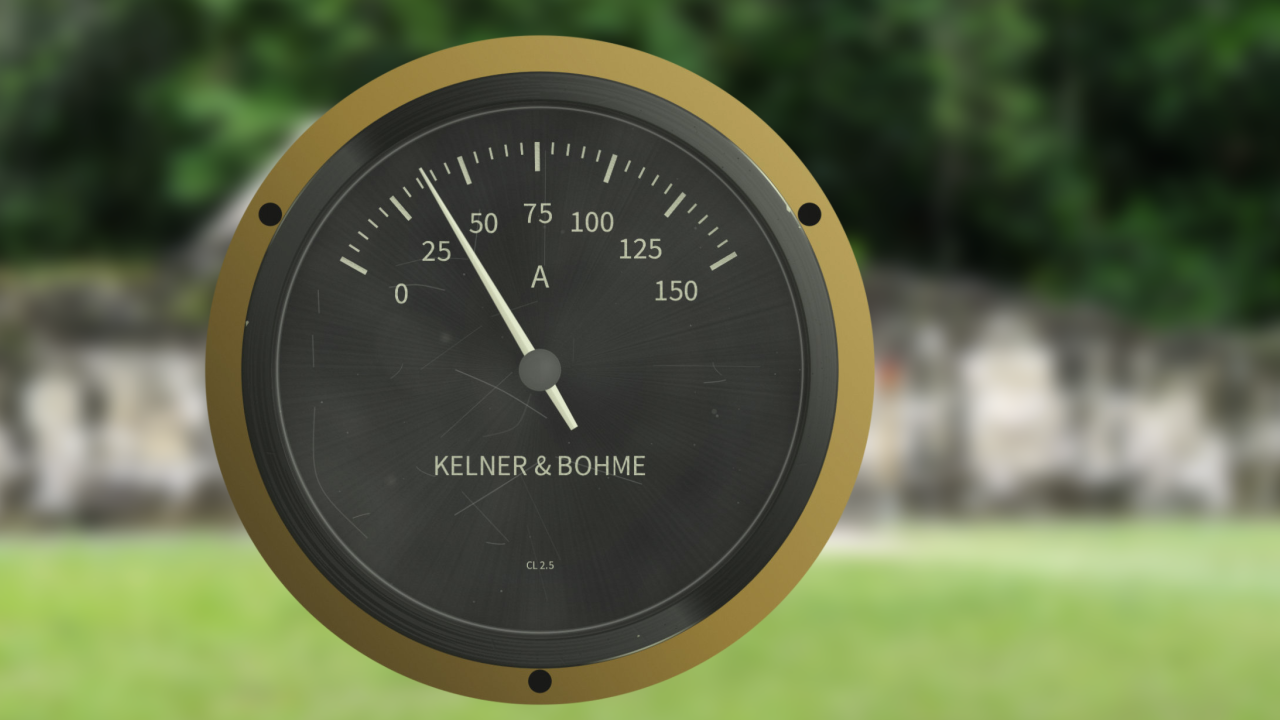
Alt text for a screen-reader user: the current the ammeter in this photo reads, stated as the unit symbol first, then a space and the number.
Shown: A 37.5
